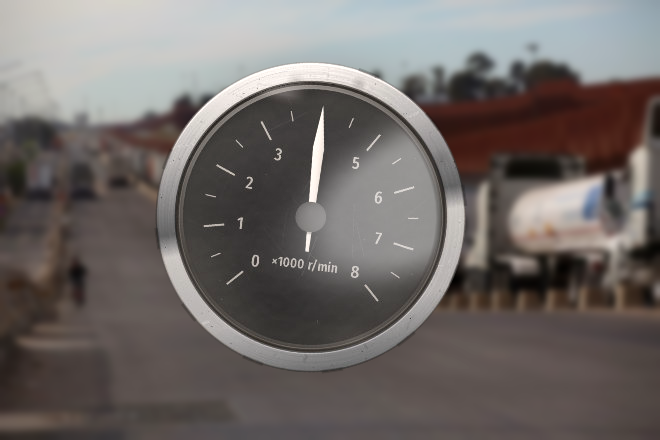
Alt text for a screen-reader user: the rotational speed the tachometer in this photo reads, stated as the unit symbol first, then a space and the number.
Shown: rpm 4000
